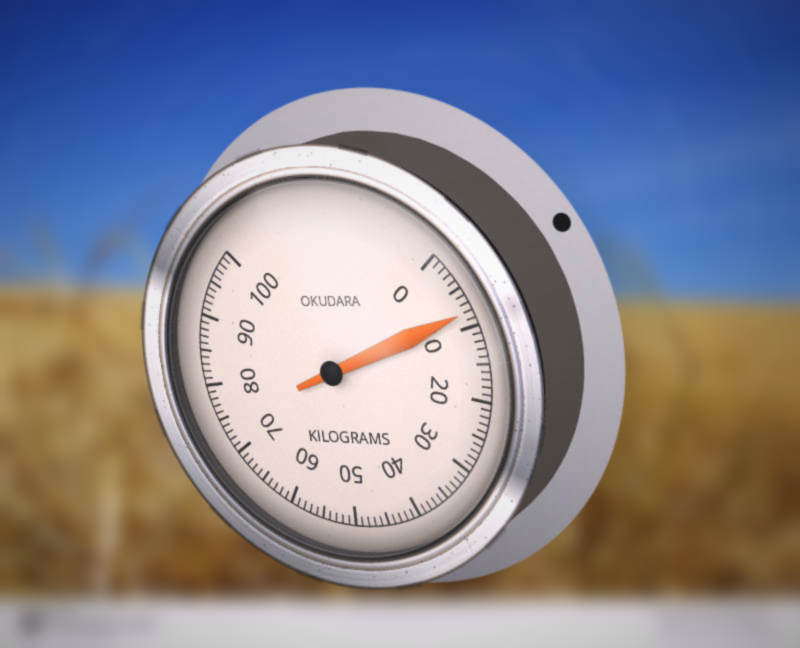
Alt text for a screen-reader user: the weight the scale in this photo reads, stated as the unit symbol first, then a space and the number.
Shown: kg 8
